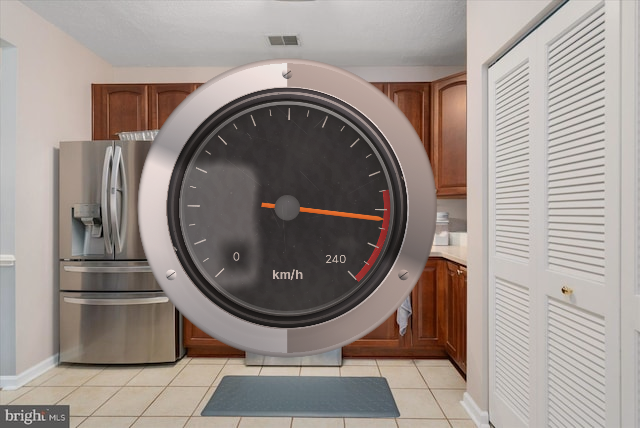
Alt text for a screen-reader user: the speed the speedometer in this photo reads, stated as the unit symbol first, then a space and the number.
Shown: km/h 205
